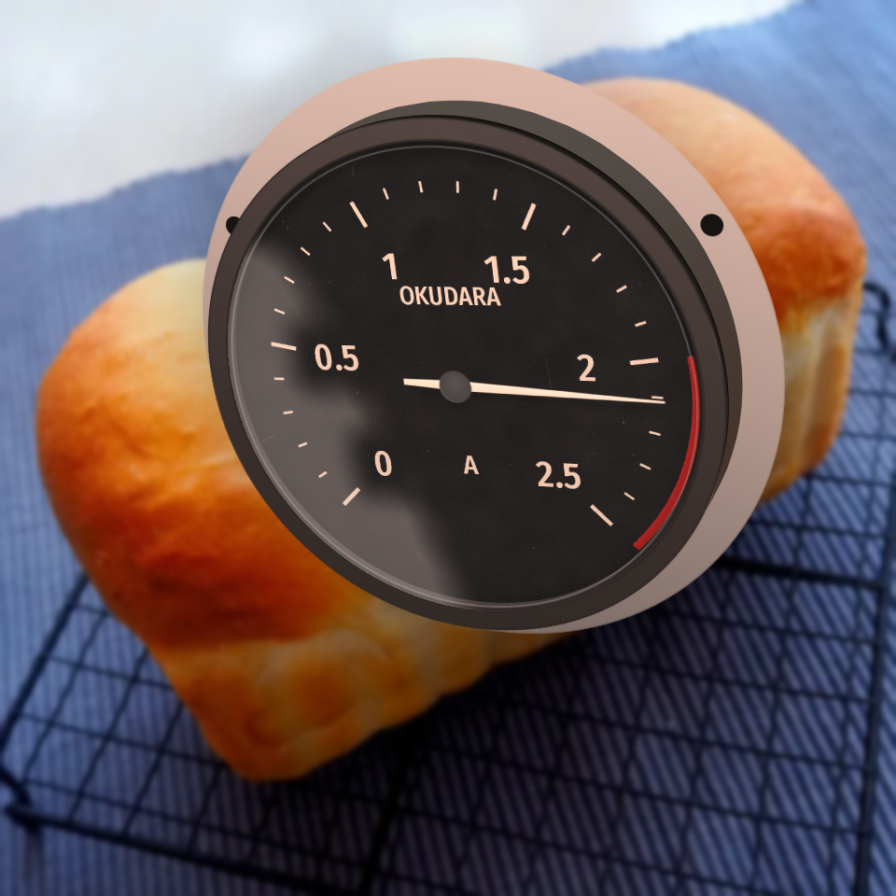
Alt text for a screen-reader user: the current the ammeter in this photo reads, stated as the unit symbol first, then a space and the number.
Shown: A 2.1
